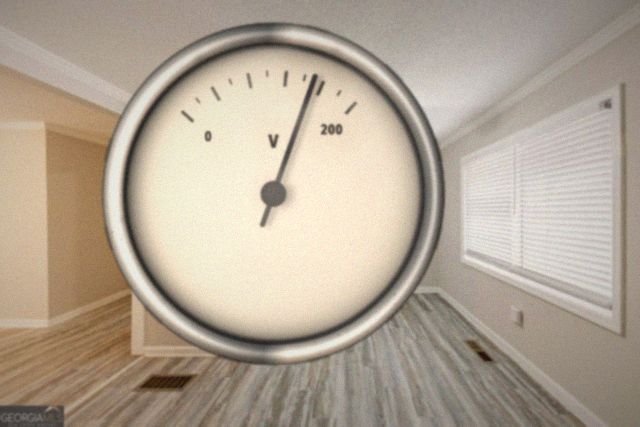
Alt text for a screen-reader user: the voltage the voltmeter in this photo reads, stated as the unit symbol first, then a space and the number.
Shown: V 150
